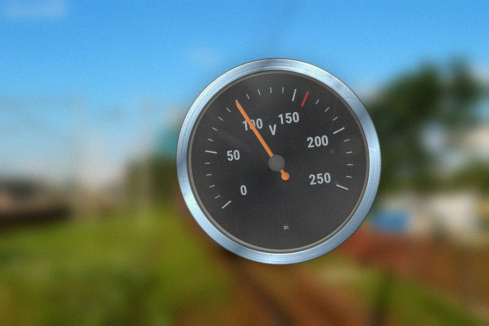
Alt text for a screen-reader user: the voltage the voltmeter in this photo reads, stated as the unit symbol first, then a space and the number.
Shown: V 100
